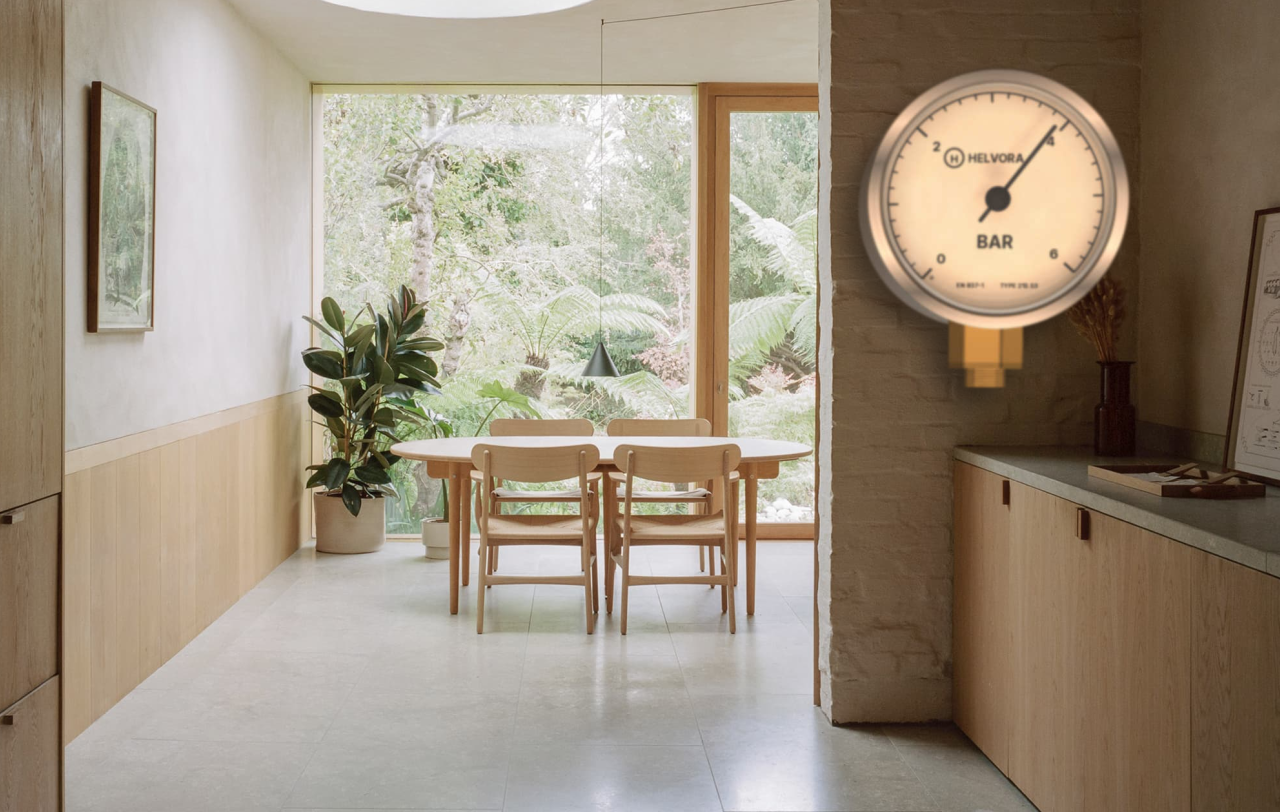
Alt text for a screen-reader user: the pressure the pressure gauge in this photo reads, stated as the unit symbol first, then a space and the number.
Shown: bar 3.9
